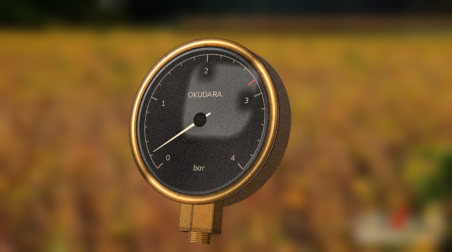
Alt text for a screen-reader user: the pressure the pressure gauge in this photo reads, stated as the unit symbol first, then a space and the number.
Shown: bar 0.2
